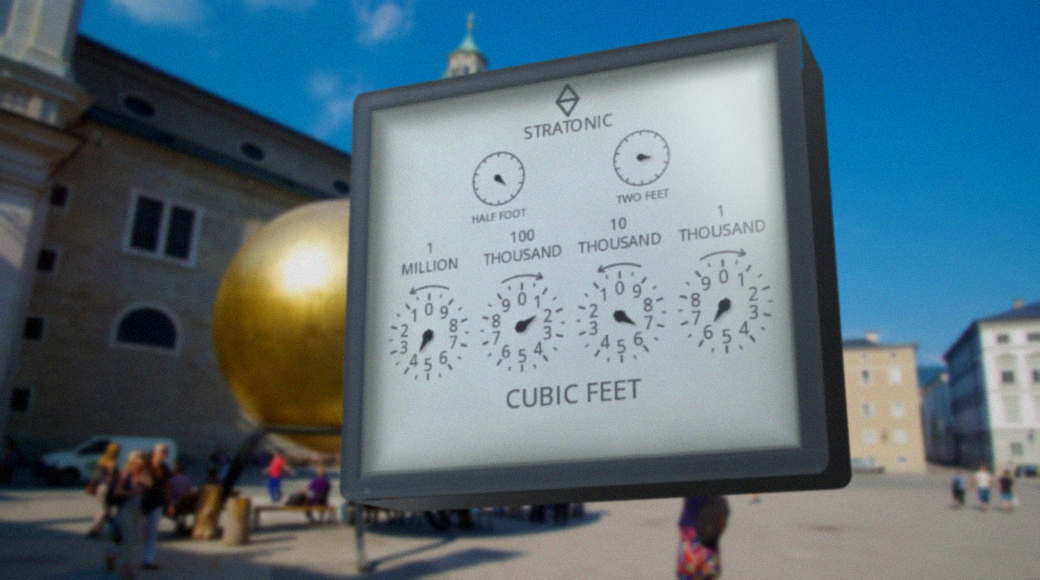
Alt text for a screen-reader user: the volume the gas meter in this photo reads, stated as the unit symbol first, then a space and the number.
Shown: ft³ 416600
